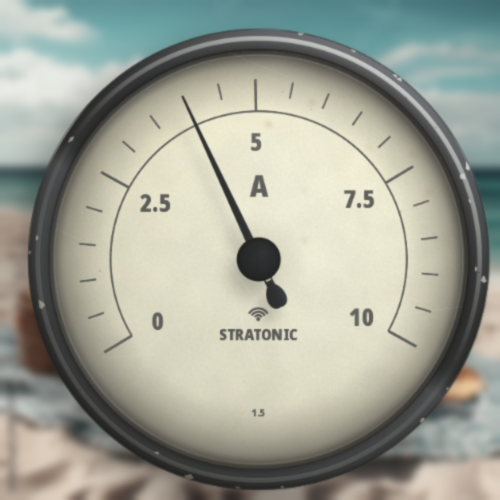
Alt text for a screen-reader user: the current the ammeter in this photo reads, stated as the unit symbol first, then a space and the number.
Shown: A 4
